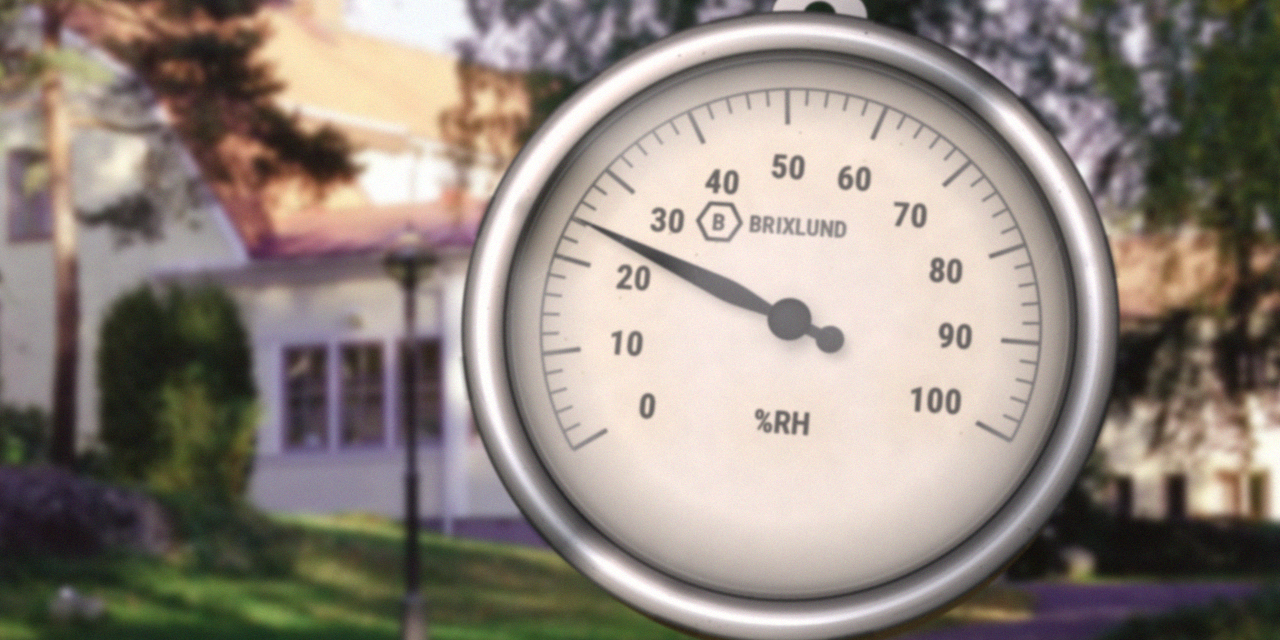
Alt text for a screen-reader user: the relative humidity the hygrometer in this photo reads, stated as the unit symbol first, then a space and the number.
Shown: % 24
